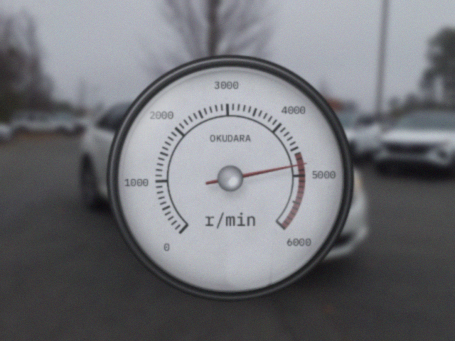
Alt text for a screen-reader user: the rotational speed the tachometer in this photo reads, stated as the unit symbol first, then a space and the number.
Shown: rpm 4800
